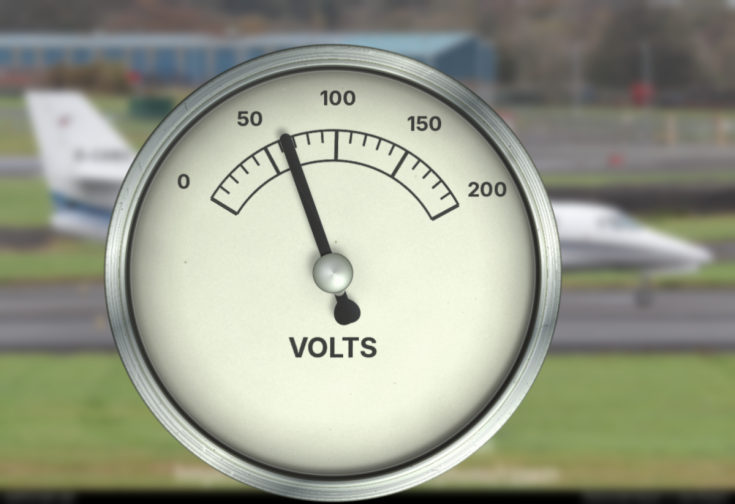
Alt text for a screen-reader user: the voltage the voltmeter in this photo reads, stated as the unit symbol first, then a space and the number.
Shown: V 65
